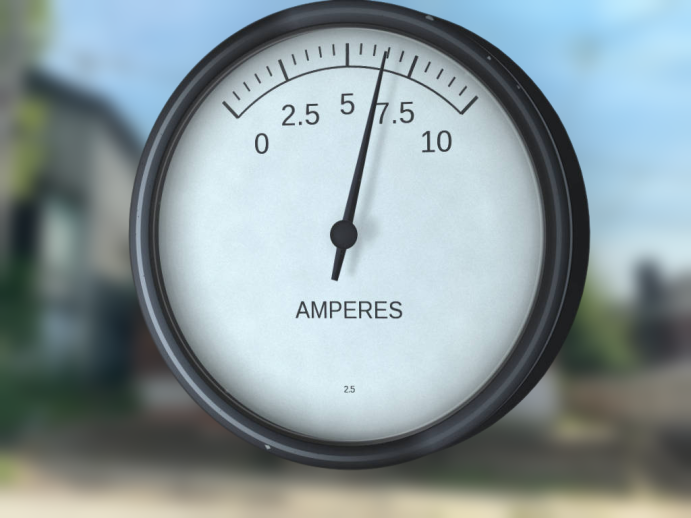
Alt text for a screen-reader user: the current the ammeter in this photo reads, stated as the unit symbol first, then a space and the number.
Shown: A 6.5
